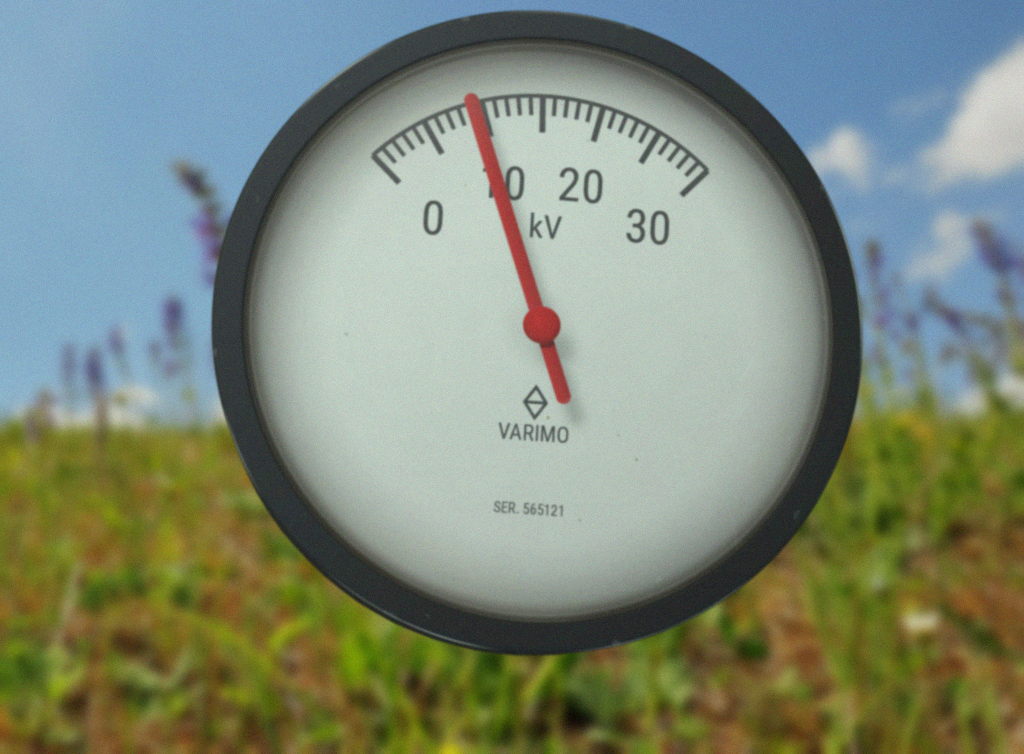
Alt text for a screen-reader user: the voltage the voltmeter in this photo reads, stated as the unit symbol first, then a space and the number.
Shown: kV 9
